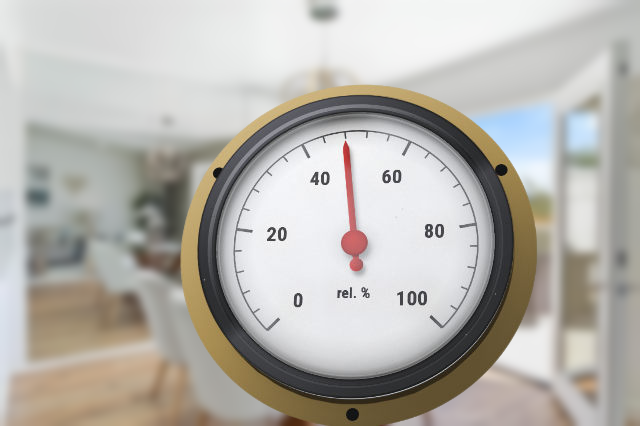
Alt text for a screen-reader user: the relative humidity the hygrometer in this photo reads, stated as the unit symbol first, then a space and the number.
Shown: % 48
